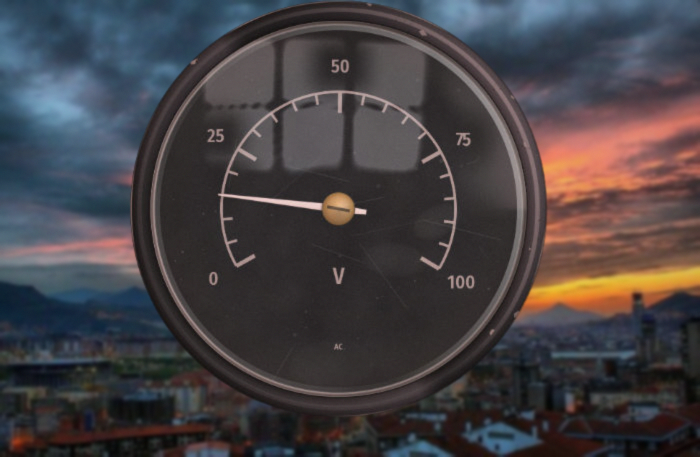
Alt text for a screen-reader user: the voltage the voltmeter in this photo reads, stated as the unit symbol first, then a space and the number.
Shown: V 15
